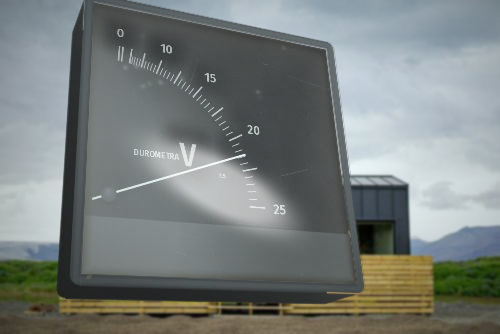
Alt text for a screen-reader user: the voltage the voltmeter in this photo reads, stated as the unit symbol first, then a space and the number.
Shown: V 21.5
